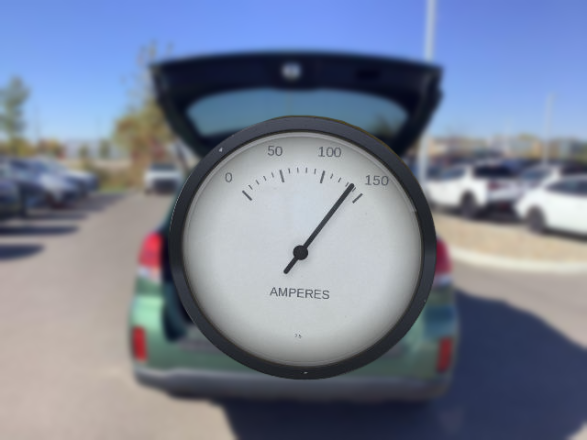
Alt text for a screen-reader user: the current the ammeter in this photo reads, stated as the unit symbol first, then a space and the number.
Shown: A 135
